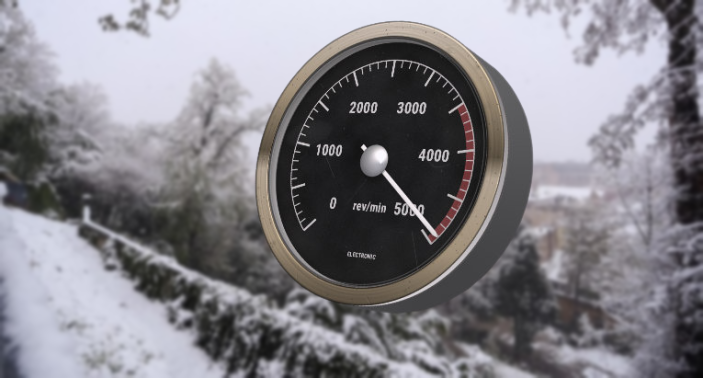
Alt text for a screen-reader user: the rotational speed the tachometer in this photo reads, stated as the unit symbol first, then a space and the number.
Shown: rpm 4900
